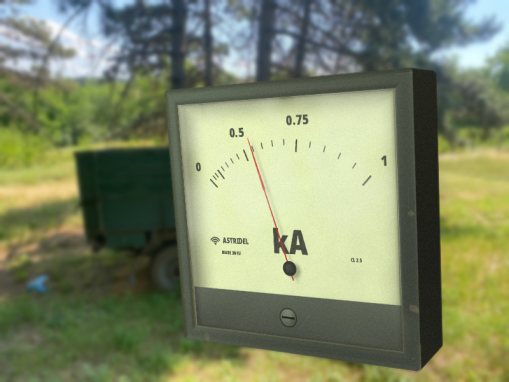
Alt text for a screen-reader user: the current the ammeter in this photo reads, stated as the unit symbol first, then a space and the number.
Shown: kA 0.55
